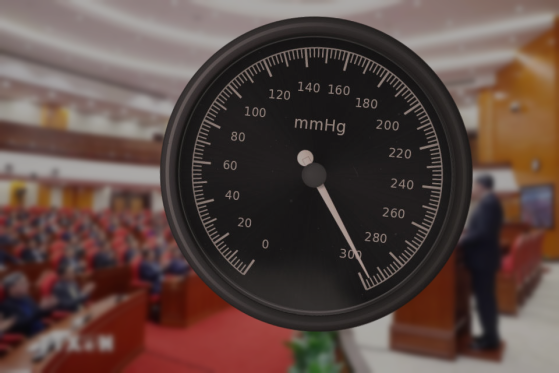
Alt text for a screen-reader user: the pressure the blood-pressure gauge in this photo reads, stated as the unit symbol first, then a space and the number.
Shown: mmHg 296
